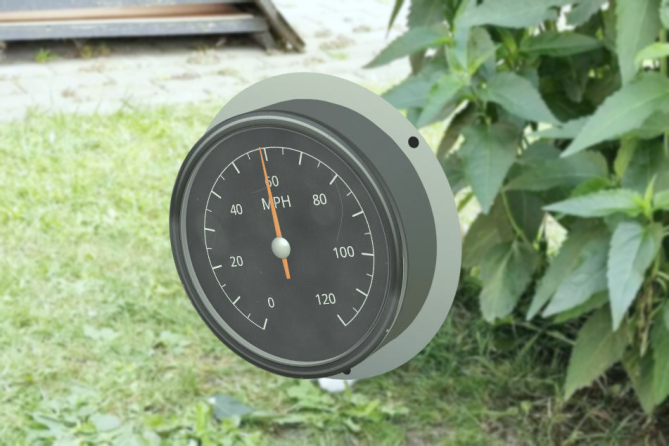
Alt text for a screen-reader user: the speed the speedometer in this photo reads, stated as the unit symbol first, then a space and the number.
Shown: mph 60
